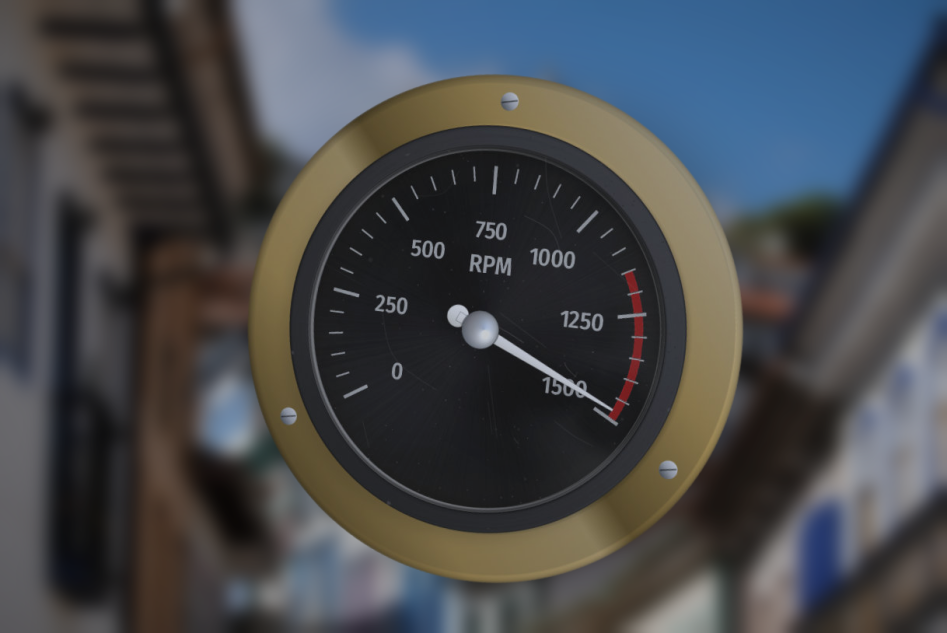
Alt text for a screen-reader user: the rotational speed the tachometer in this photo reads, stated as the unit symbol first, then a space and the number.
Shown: rpm 1475
